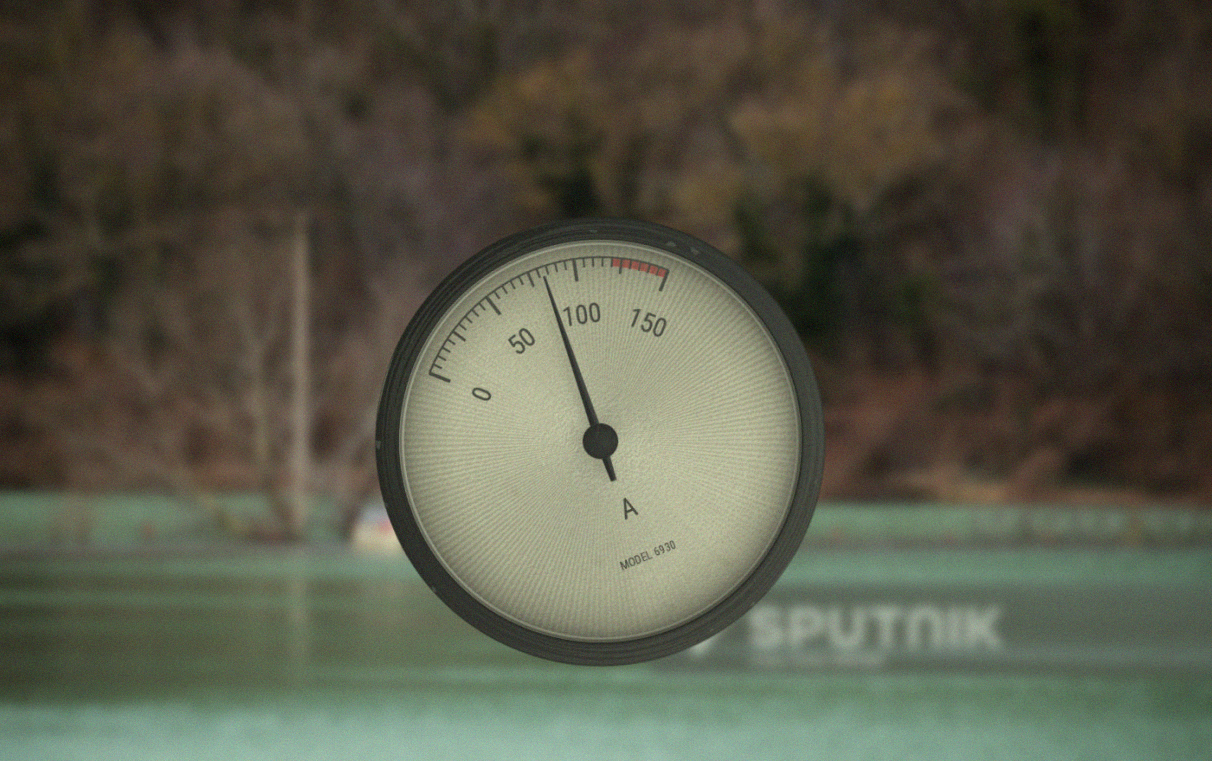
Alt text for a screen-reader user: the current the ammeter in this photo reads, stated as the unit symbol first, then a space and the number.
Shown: A 82.5
